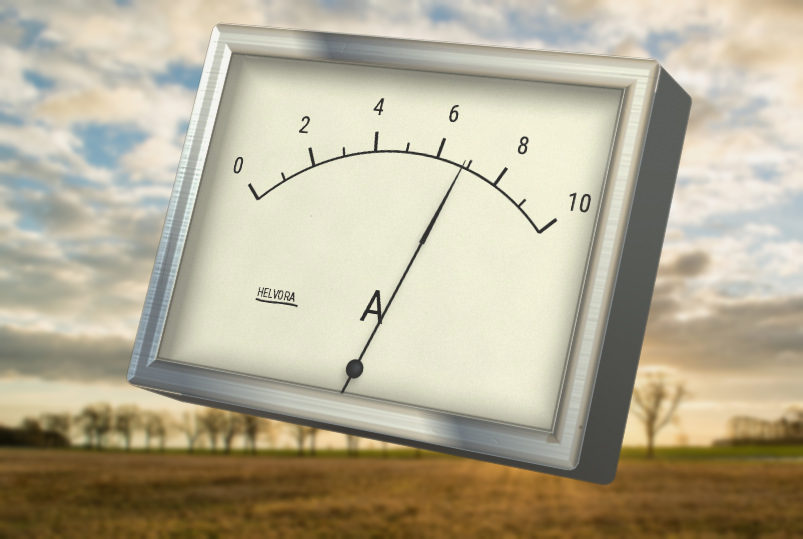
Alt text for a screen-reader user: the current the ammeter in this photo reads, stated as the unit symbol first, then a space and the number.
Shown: A 7
